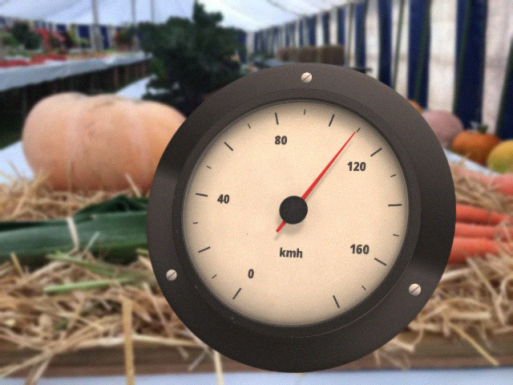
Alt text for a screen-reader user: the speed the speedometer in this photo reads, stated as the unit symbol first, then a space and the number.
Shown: km/h 110
